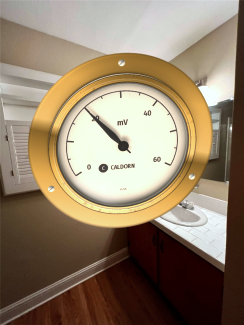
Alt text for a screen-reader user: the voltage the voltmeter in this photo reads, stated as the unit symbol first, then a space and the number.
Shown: mV 20
